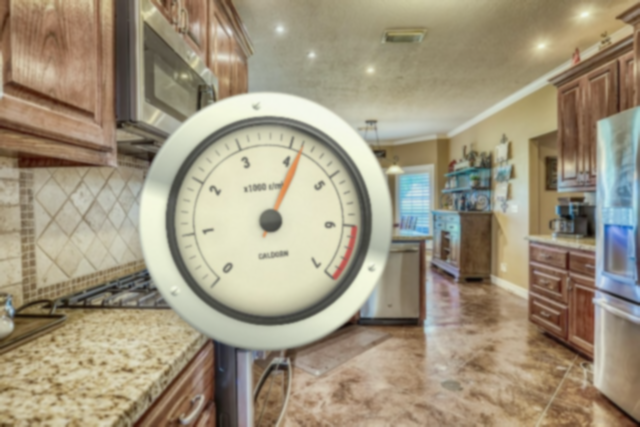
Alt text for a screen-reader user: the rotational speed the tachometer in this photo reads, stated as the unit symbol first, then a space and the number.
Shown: rpm 4200
